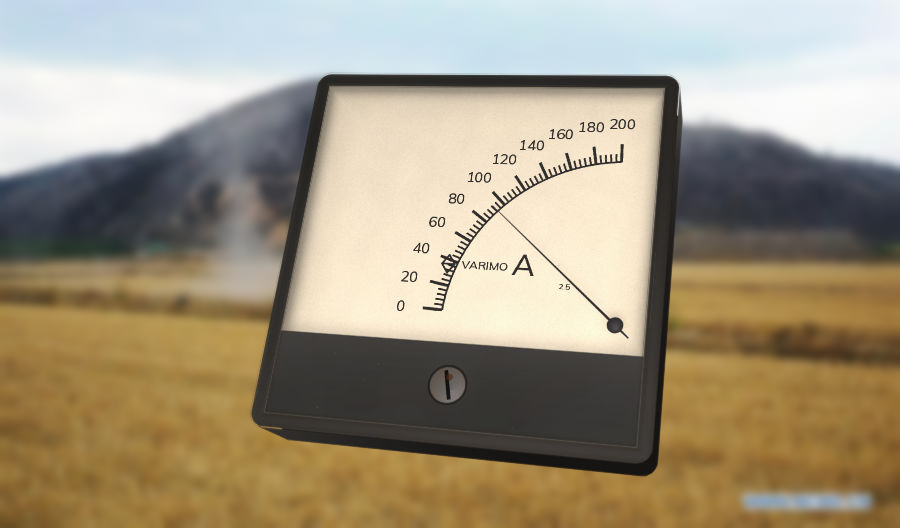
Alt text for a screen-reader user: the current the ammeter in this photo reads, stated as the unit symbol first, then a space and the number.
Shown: A 92
